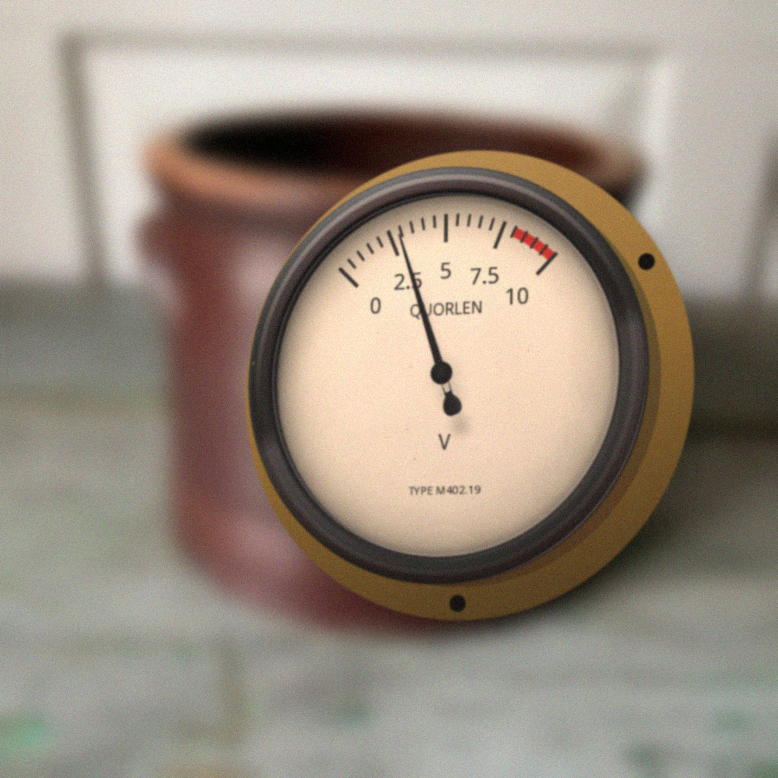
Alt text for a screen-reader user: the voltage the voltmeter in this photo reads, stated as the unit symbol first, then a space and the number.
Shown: V 3
